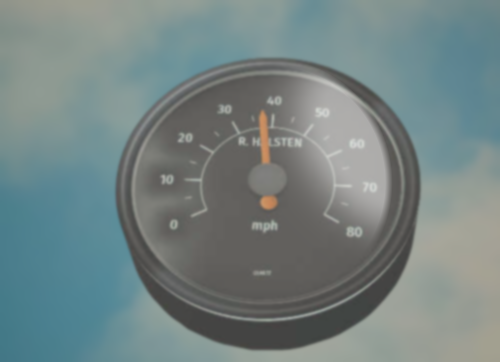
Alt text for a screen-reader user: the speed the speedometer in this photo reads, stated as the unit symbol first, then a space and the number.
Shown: mph 37.5
